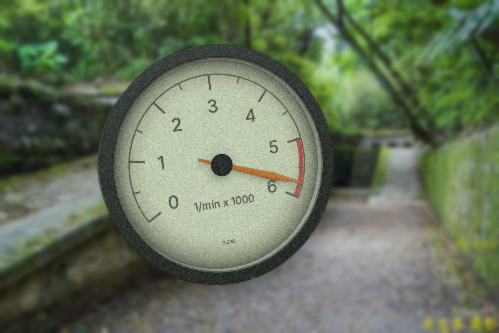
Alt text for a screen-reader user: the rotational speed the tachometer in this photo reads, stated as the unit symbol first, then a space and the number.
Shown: rpm 5750
